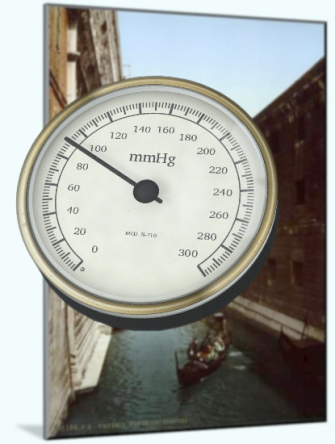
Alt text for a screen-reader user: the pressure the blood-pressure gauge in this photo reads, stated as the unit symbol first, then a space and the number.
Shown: mmHg 90
